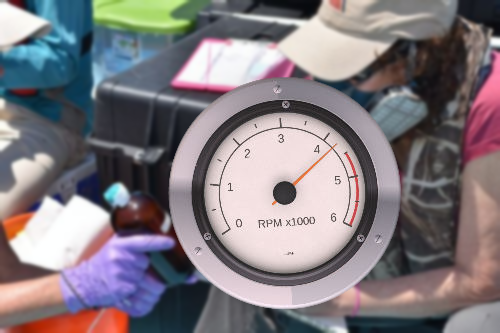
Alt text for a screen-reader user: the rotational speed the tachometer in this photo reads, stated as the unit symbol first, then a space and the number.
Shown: rpm 4250
